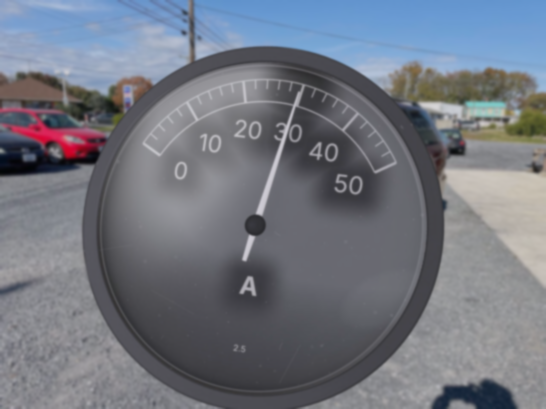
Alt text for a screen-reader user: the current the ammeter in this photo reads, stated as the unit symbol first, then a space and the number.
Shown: A 30
